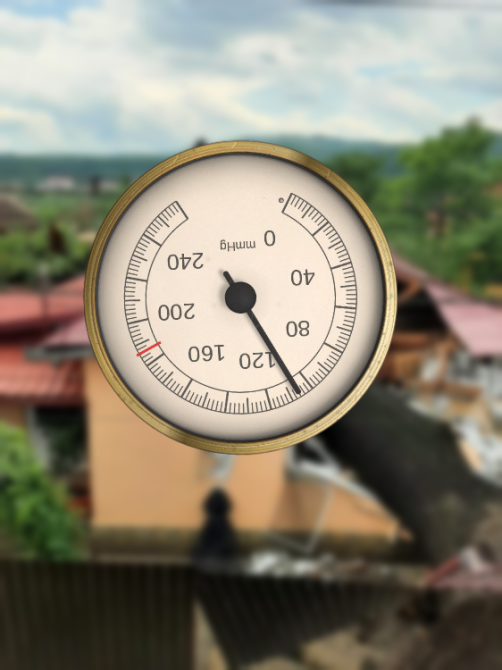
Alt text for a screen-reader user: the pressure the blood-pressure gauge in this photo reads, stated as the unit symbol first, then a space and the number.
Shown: mmHg 106
